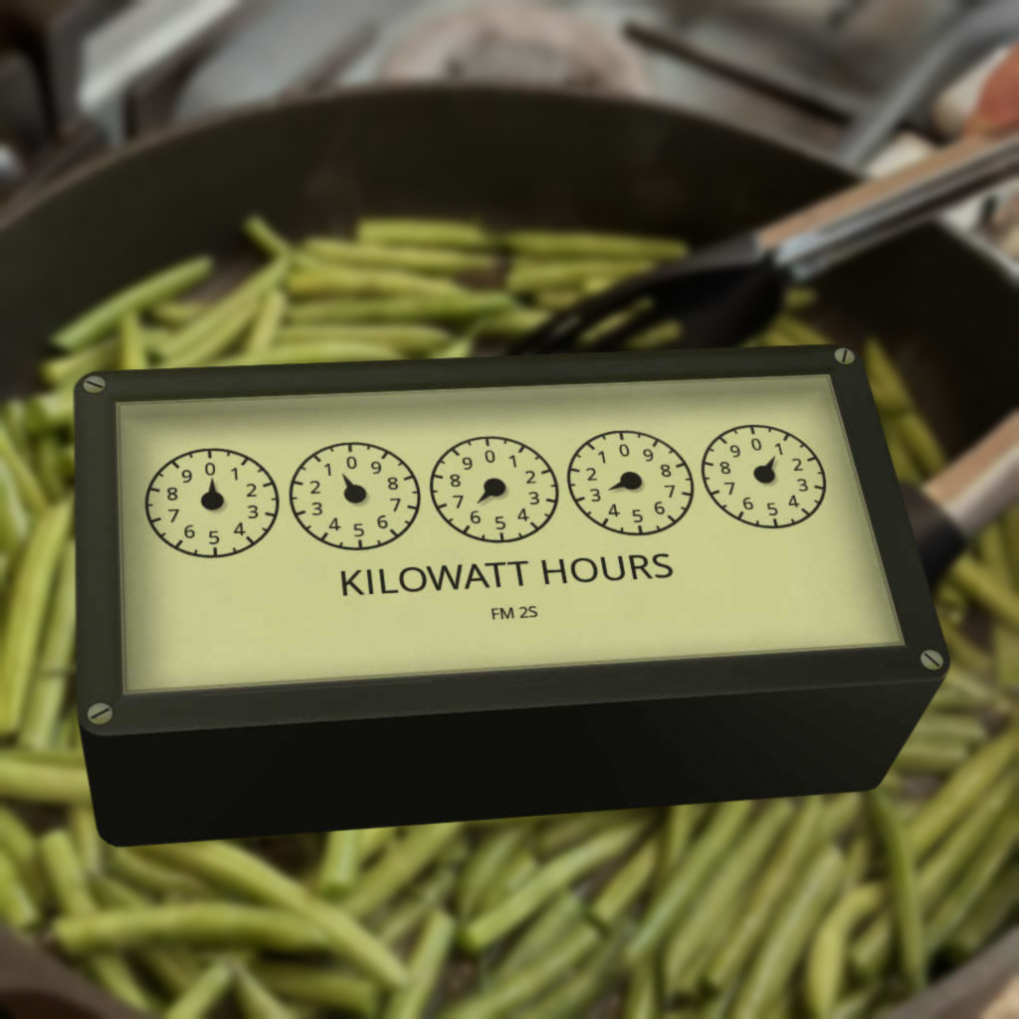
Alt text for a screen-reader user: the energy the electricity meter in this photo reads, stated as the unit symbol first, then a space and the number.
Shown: kWh 631
